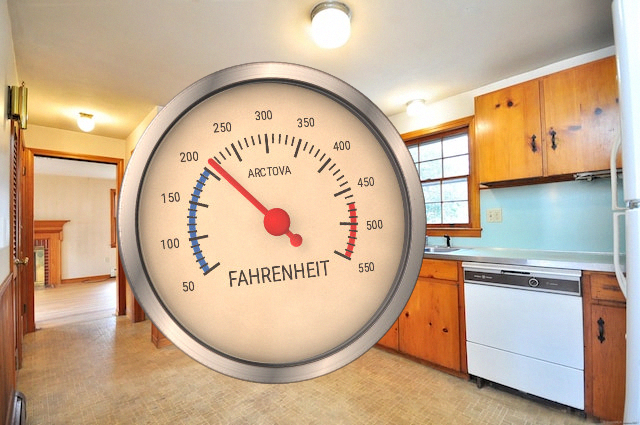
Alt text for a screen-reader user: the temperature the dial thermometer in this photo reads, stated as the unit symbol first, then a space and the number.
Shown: °F 210
